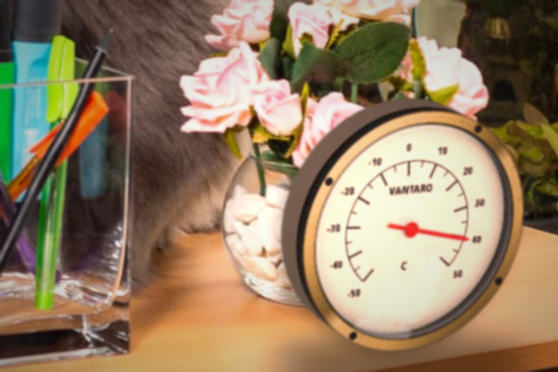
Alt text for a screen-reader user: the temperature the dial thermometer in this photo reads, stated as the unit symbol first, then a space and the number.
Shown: °C 40
